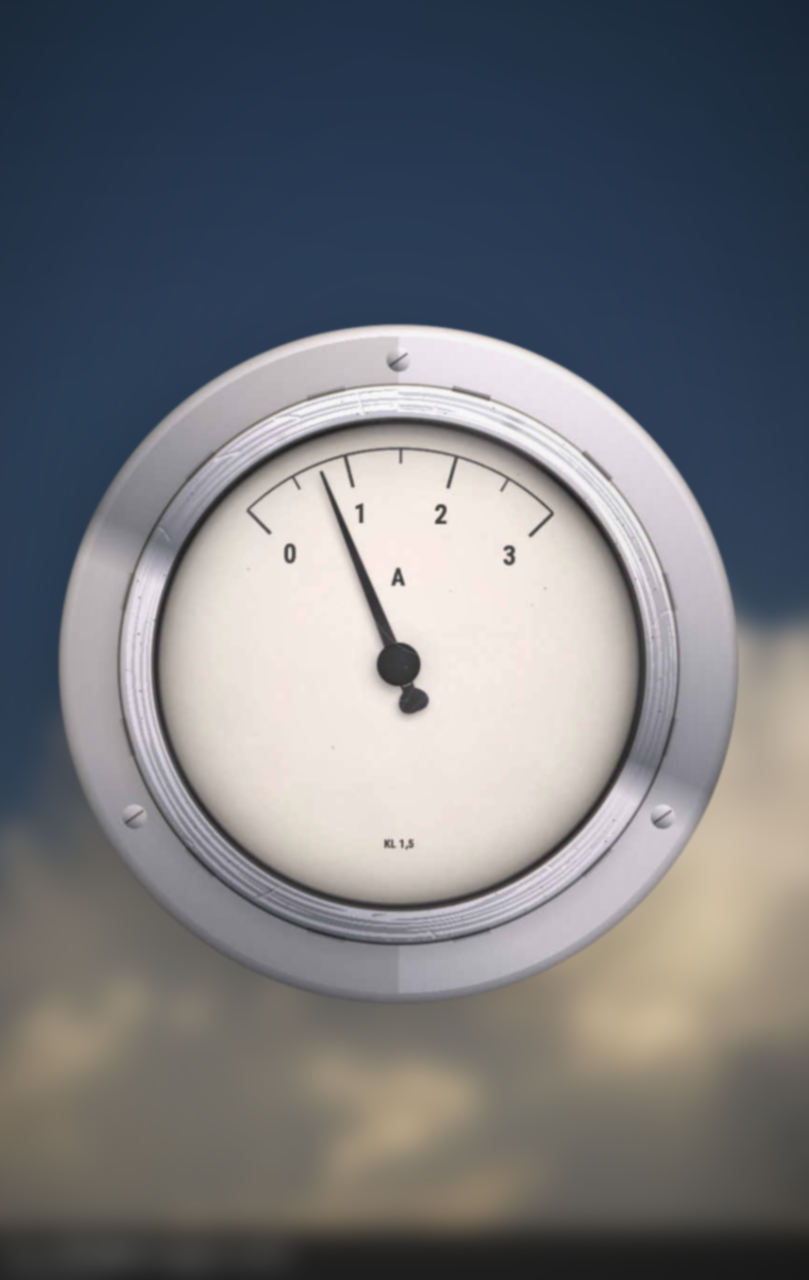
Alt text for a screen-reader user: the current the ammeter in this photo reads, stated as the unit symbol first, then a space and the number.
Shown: A 0.75
